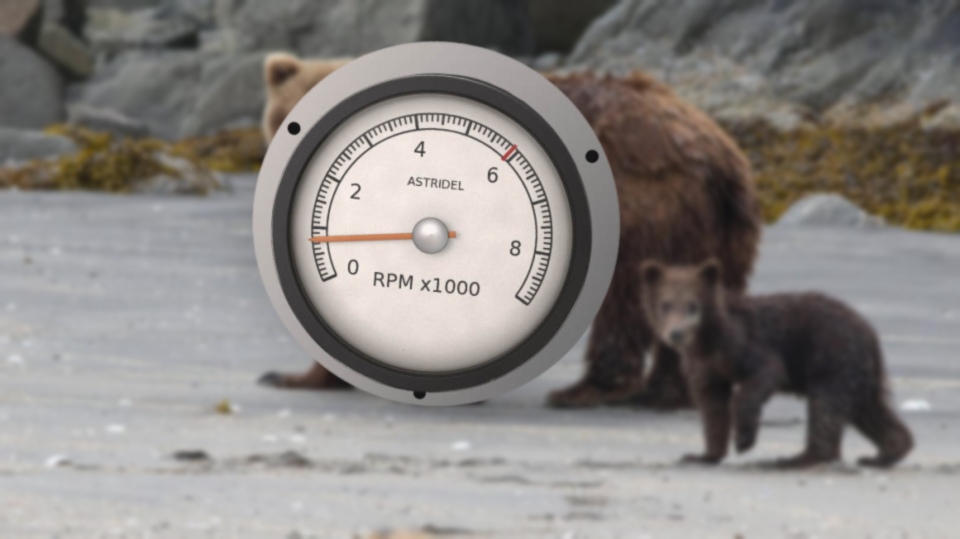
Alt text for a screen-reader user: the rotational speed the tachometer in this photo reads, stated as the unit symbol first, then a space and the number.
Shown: rpm 800
